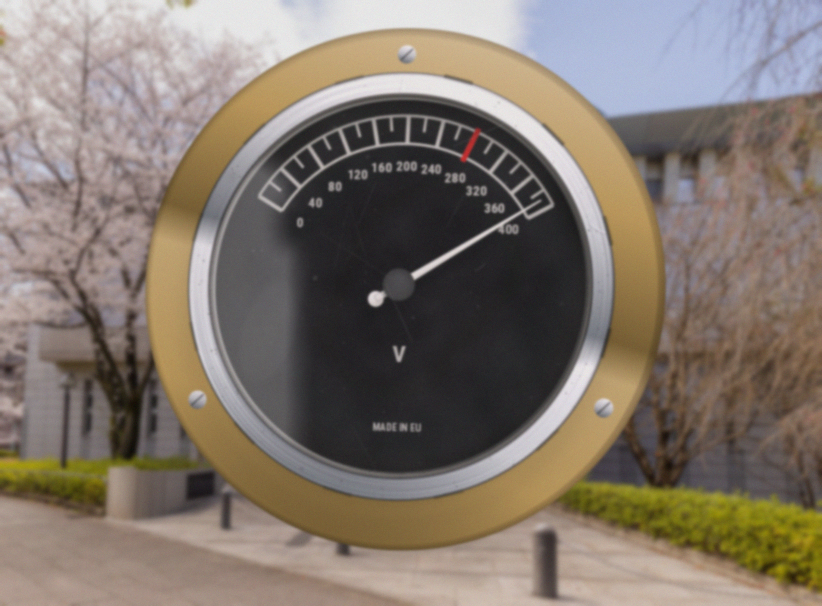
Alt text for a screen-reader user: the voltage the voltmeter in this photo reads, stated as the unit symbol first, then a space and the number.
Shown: V 390
